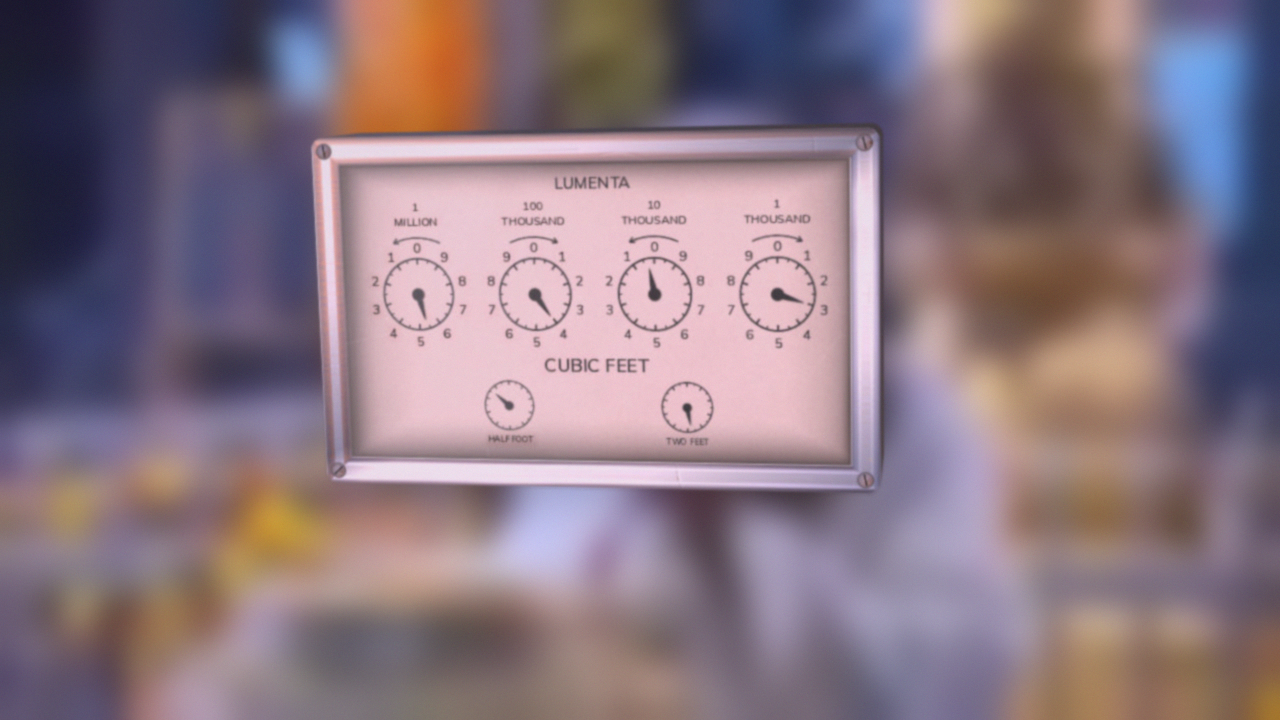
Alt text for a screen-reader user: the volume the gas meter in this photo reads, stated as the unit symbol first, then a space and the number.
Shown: ft³ 540300
